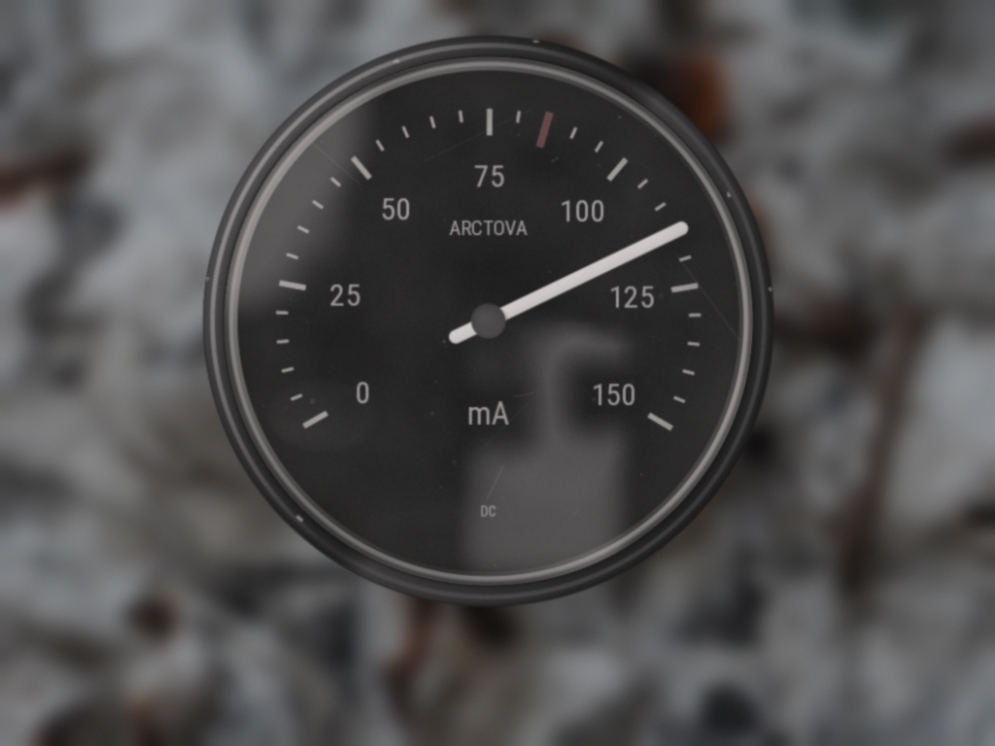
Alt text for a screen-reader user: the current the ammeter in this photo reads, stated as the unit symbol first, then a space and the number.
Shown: mA 115
